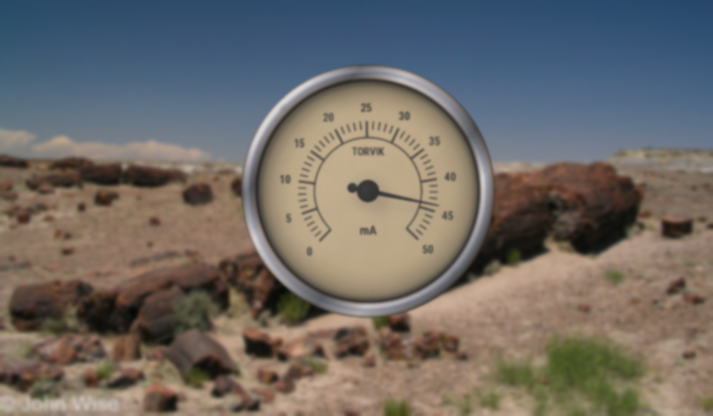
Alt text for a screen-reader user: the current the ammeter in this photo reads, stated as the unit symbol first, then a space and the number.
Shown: mA 44
